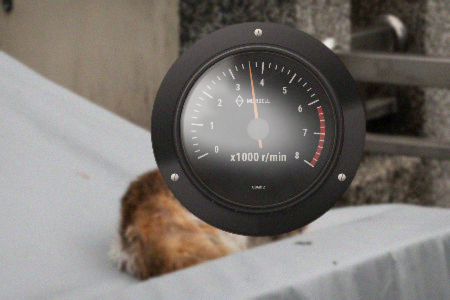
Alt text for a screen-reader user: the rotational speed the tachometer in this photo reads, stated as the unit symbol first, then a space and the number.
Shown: rpm 3600
